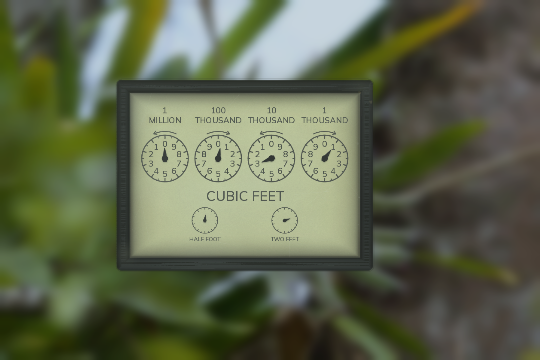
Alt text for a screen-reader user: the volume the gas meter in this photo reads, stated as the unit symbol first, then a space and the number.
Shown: ft³ 3100
